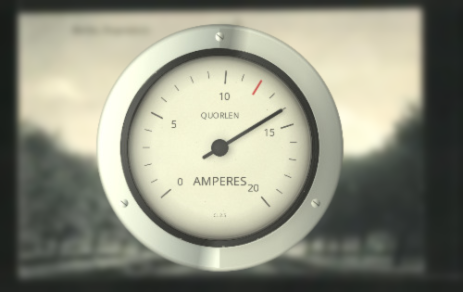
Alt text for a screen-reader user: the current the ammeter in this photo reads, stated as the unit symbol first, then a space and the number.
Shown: A 14
